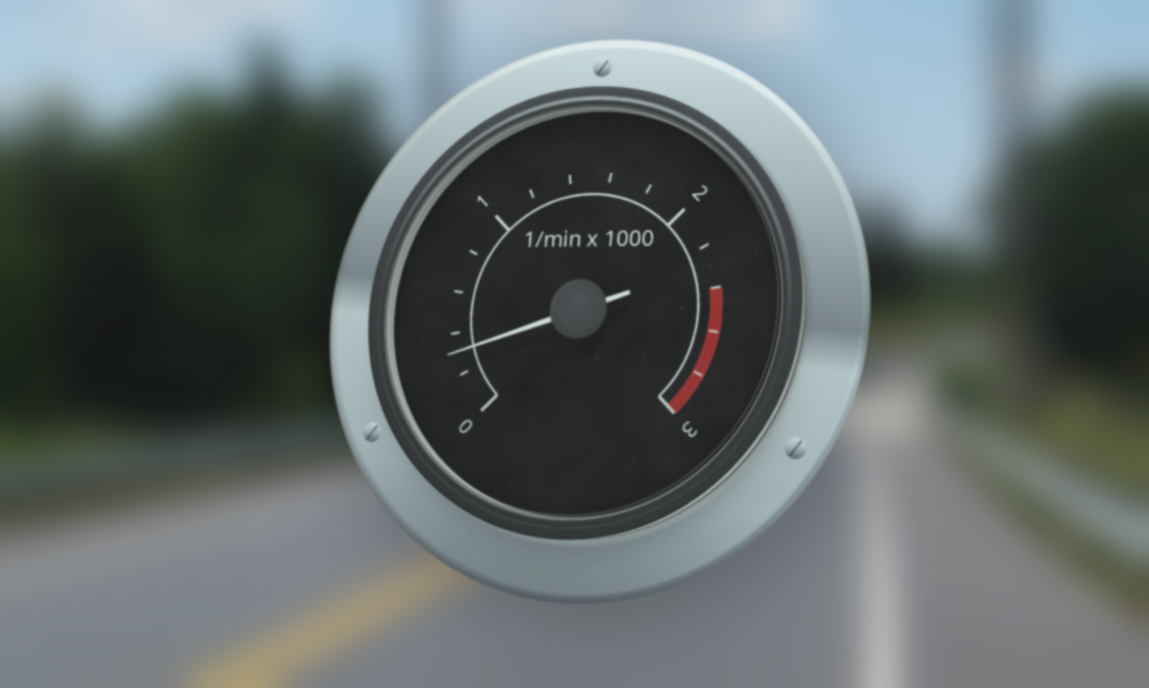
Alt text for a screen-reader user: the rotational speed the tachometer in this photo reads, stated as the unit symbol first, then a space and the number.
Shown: rpm 300
